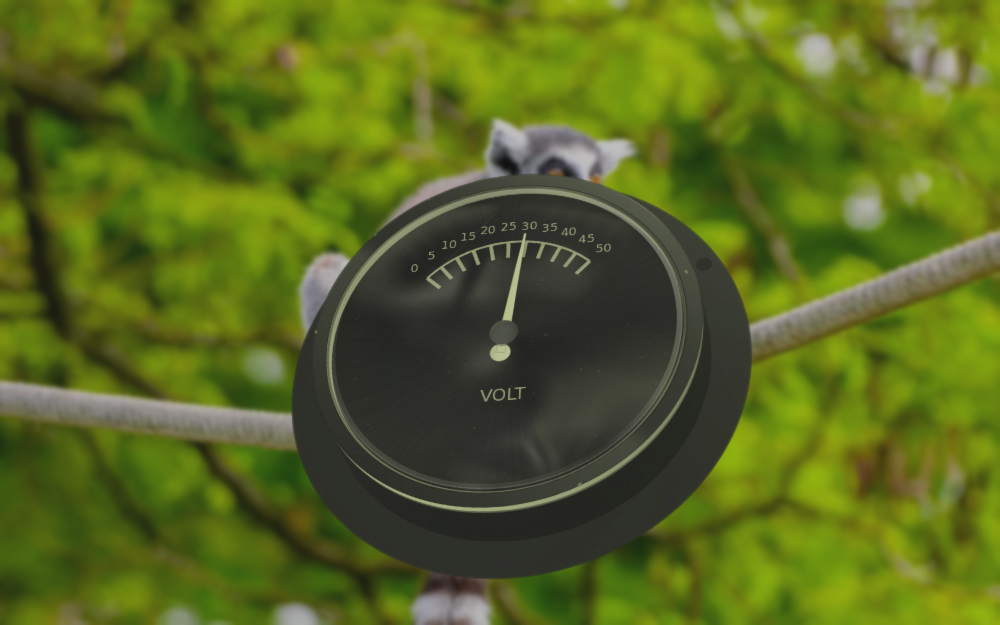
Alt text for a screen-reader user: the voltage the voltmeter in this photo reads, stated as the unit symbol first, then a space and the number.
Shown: V 30
